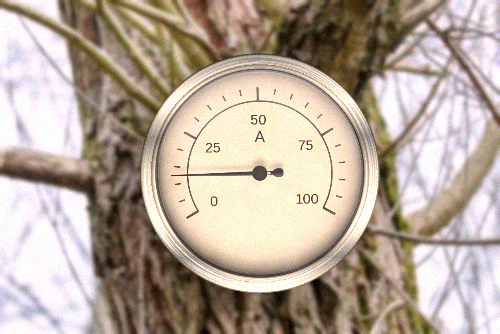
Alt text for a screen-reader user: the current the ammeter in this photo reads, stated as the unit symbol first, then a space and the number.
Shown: A 12.5
